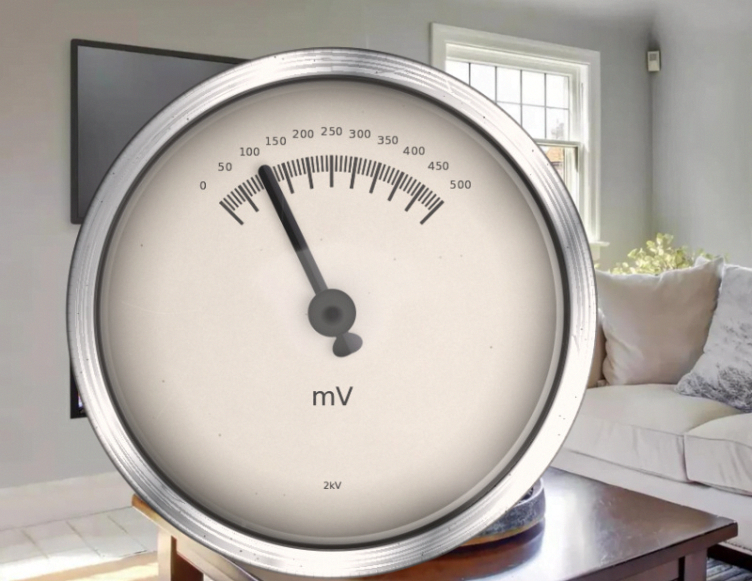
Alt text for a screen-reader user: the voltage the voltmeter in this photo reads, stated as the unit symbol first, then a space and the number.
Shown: mV 110
